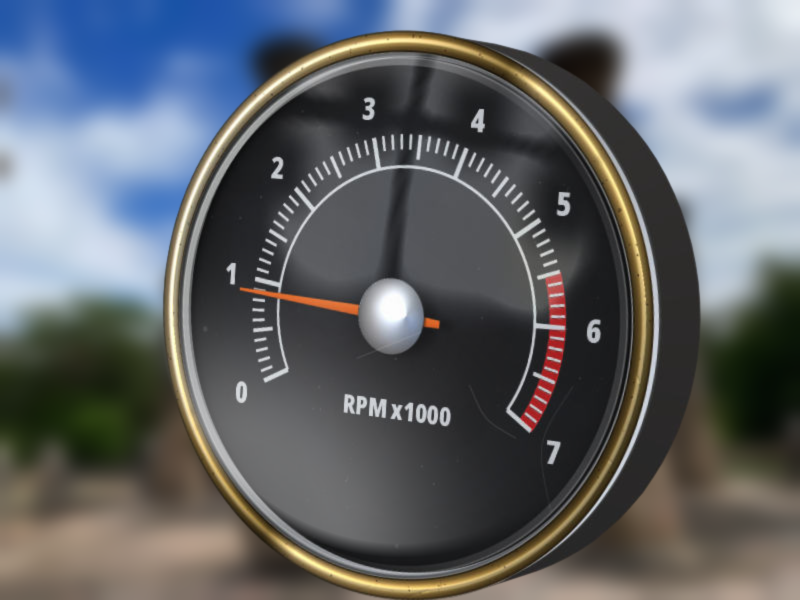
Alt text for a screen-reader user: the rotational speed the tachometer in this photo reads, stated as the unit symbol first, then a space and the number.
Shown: rpm 900
